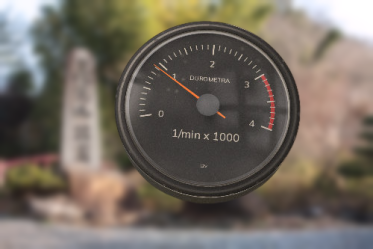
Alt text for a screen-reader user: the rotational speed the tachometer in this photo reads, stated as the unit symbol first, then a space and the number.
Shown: rpm 900
